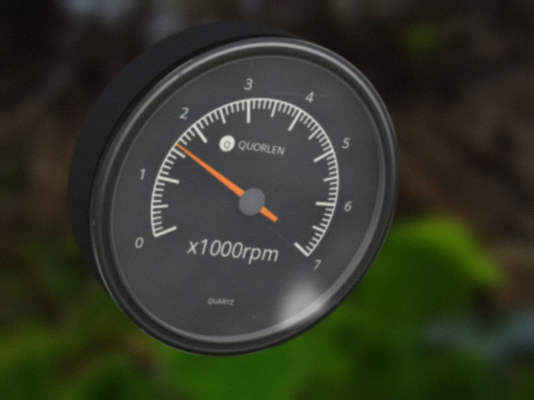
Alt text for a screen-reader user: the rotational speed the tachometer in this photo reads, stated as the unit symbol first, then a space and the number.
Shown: rpm 1600
